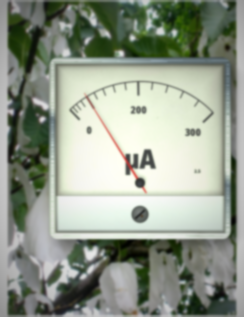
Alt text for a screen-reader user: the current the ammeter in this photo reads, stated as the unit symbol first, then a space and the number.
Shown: µA 100
